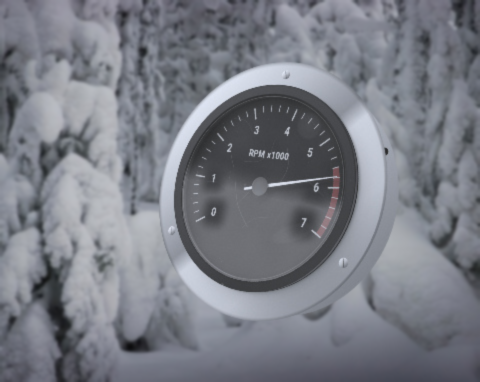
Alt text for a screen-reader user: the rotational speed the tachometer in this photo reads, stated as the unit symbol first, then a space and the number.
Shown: rpm 5800
